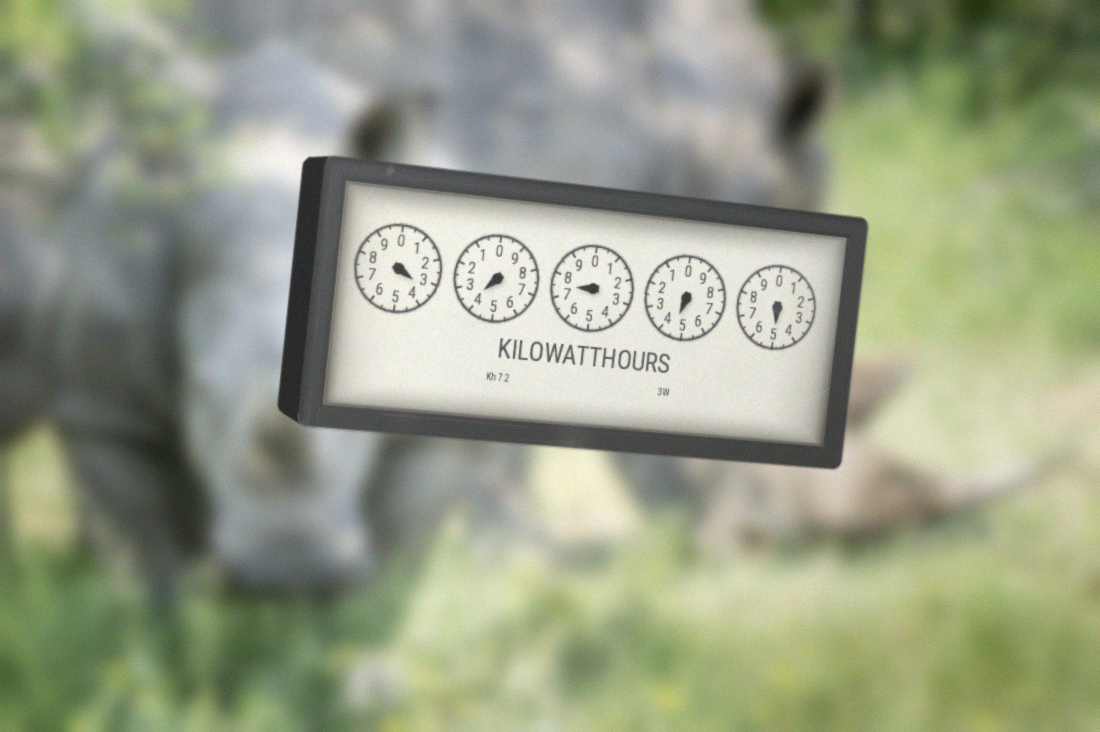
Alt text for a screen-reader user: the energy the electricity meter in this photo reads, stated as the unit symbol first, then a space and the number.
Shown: kWh 33745
